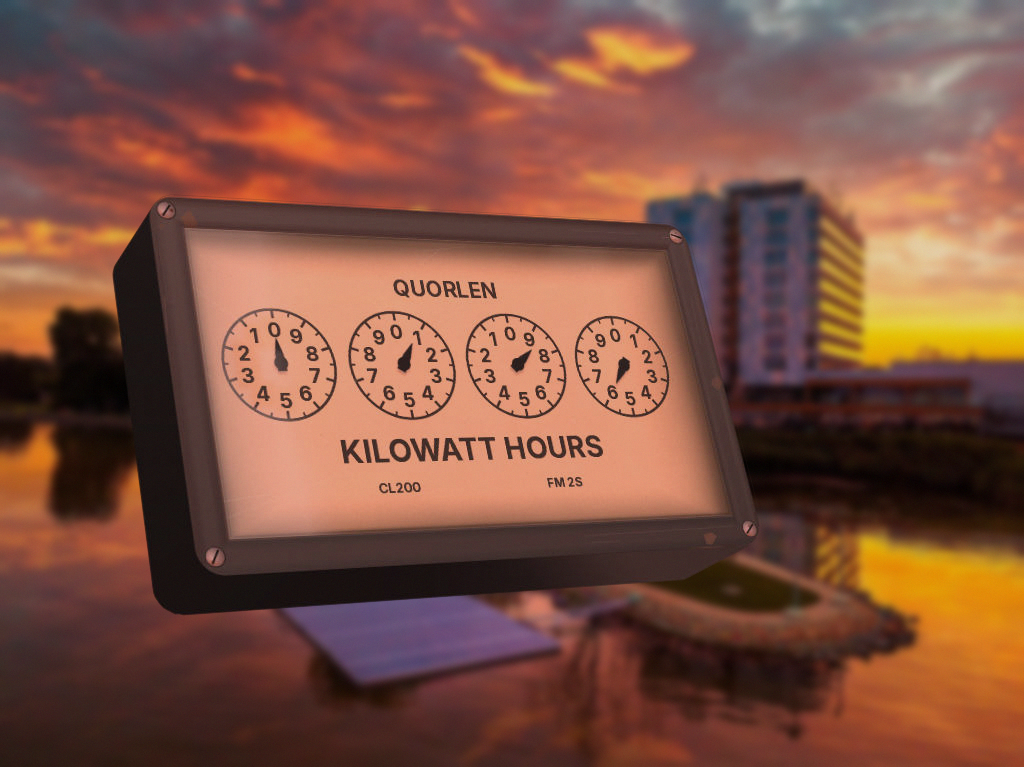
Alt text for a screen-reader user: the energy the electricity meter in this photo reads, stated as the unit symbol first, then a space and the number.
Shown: kWh 86
